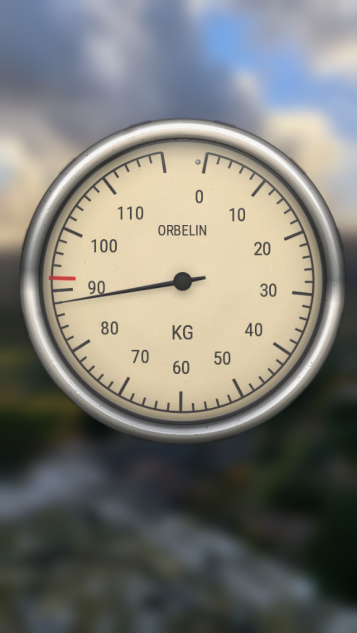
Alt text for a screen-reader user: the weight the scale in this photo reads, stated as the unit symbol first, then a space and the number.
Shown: kg 88
